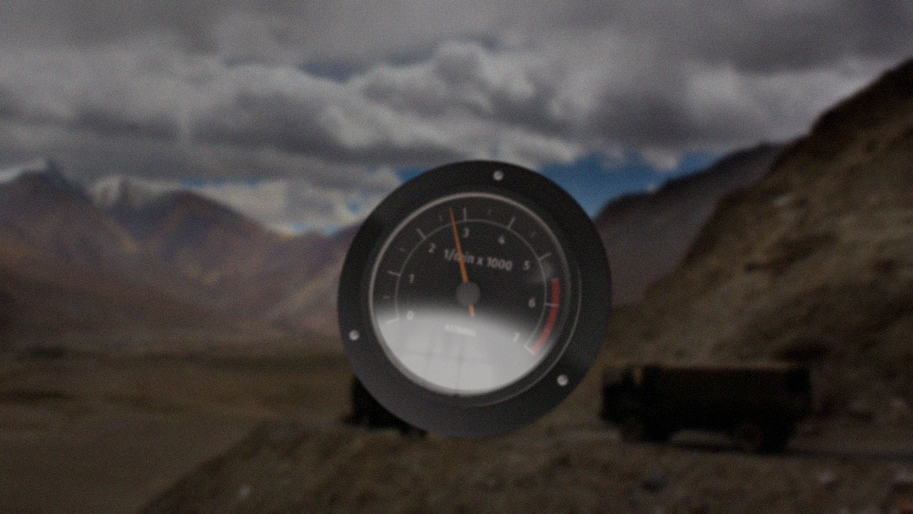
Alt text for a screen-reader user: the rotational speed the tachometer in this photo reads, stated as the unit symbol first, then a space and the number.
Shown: rpm 2750
